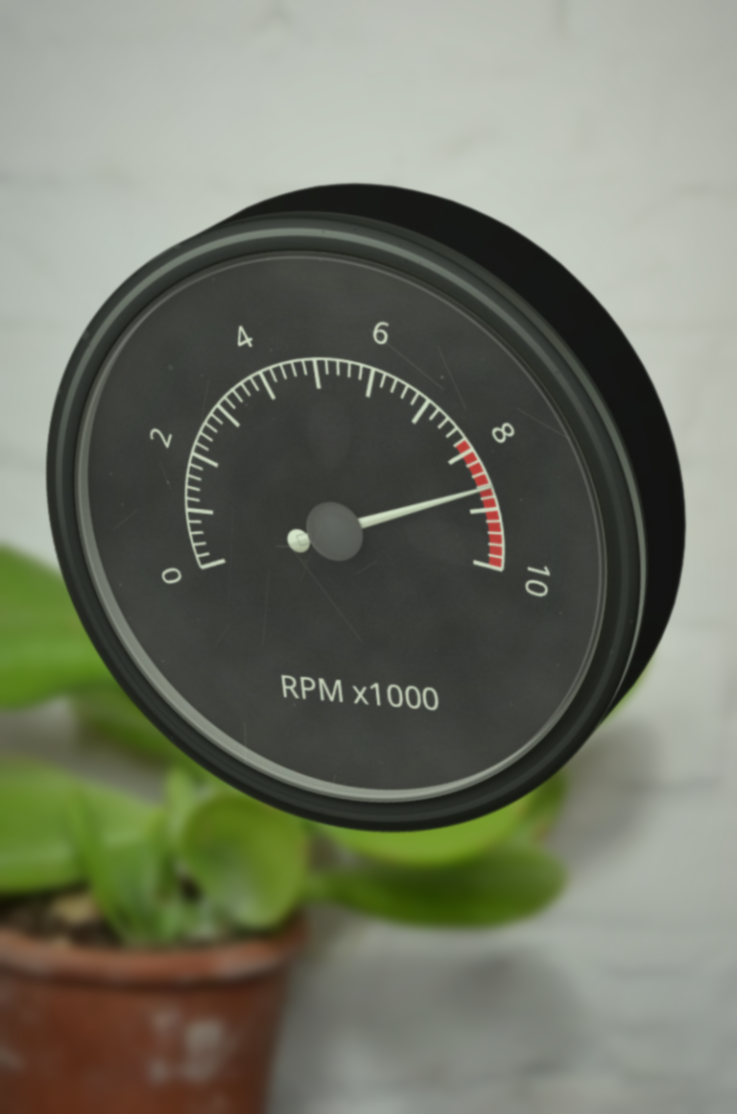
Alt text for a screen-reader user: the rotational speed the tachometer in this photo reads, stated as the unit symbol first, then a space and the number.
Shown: rpm 8600
